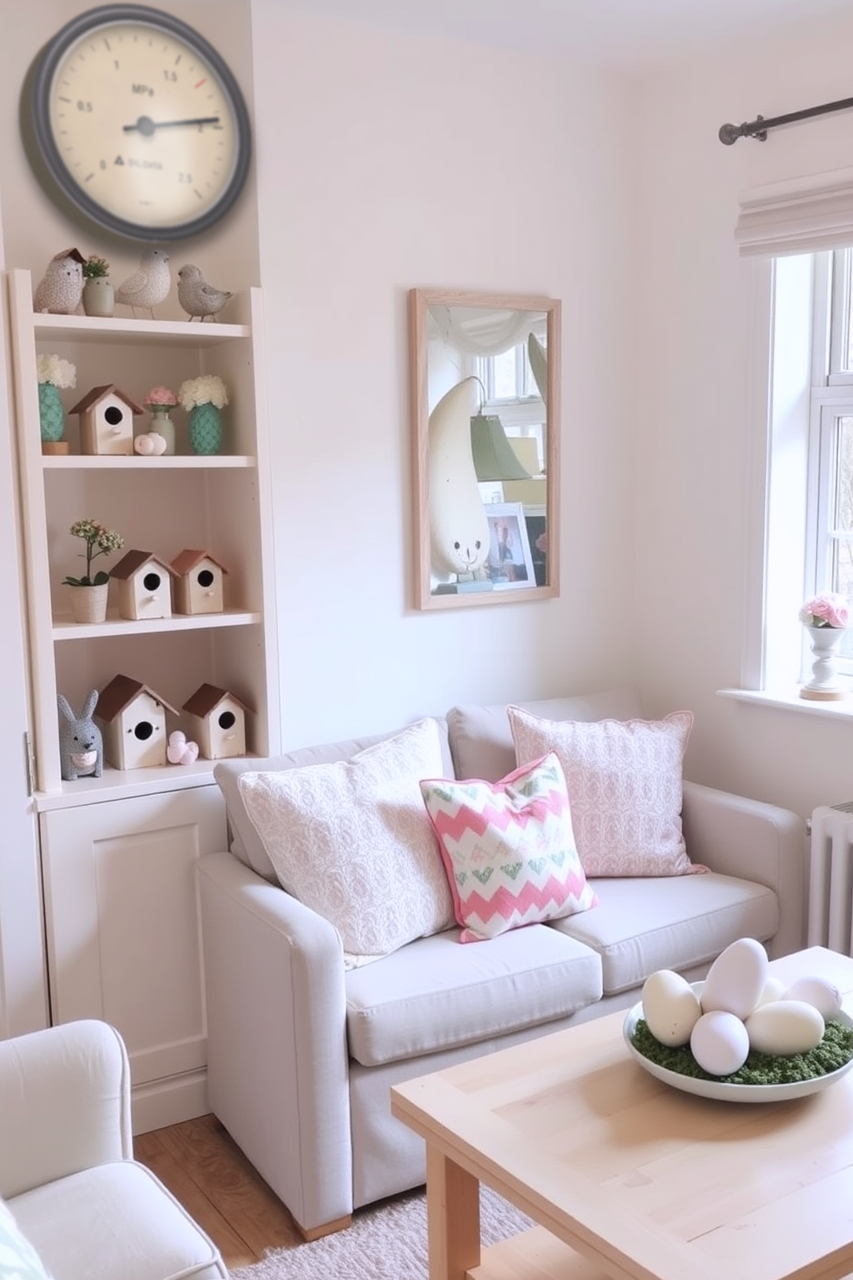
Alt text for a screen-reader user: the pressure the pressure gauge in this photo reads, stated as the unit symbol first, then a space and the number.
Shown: MPa 1.95
